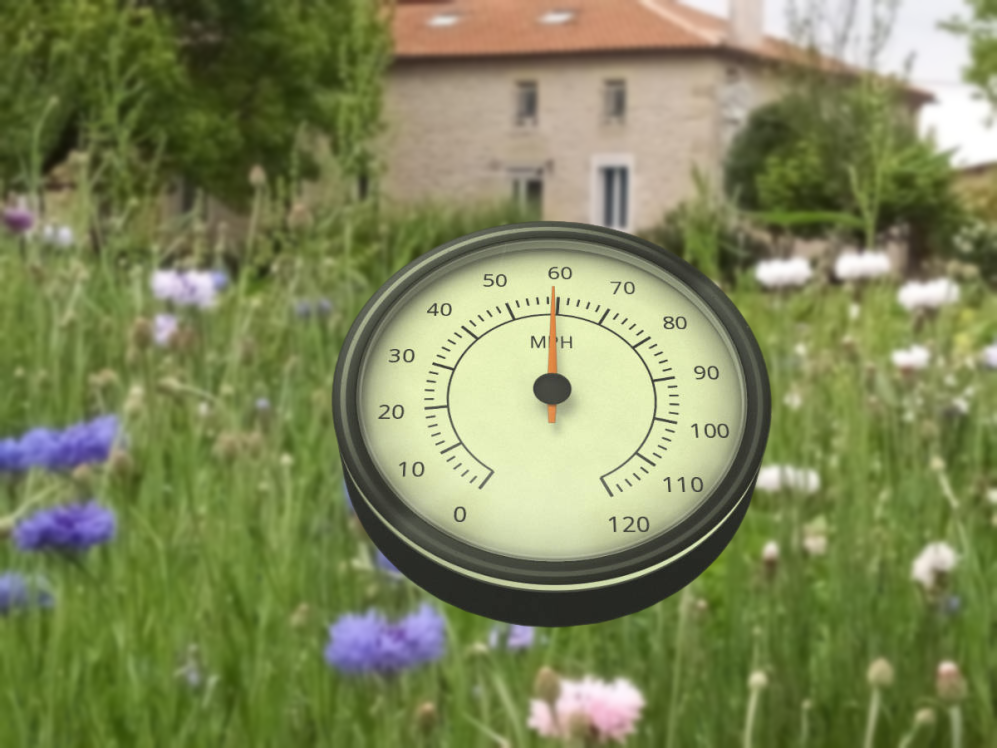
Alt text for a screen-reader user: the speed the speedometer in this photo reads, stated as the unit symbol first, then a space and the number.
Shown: mph 59
